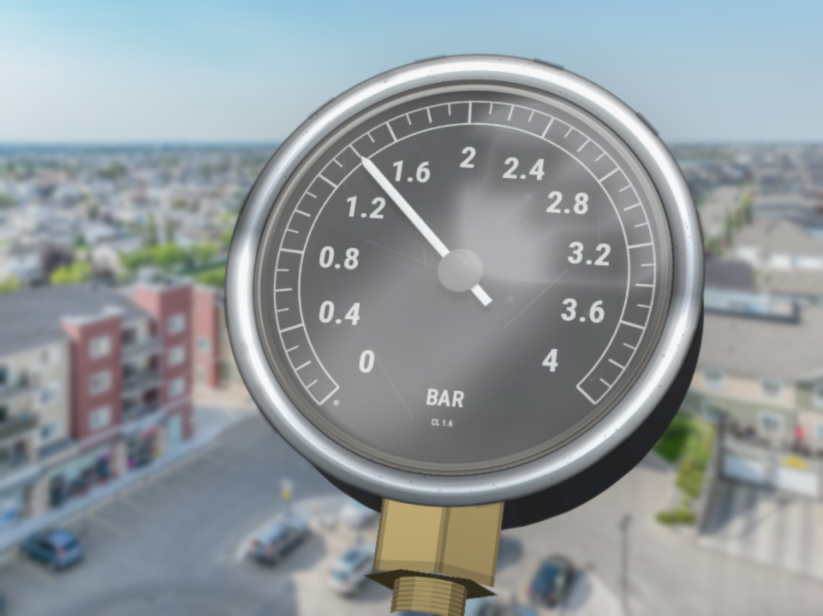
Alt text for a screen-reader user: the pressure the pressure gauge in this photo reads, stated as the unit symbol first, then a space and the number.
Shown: bar 1.4
